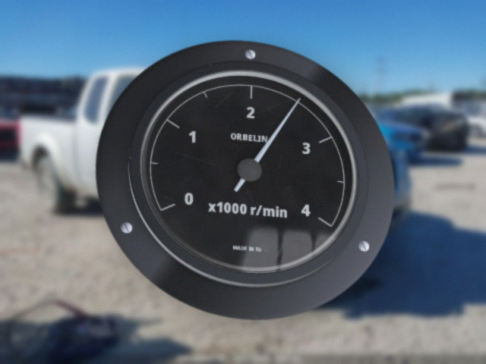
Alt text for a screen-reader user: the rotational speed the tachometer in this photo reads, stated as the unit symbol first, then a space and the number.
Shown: rpm 2500
